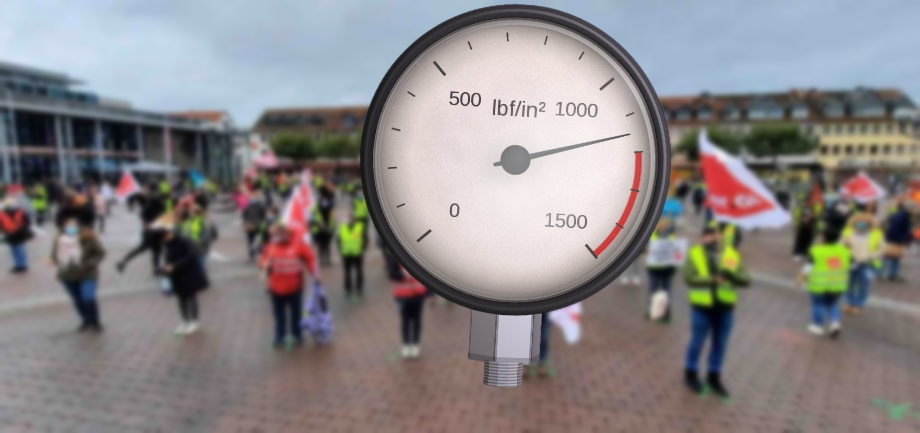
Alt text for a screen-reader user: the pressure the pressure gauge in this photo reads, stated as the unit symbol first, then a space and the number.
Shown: psi 1150
